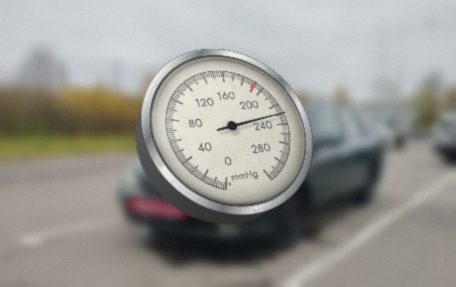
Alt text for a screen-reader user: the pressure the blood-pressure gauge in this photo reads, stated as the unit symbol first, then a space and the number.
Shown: mmHg 230
